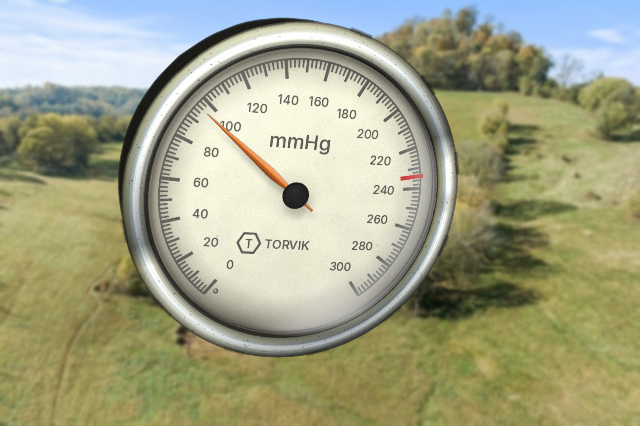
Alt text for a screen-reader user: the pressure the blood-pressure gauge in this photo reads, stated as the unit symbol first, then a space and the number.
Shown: mmHg 96
